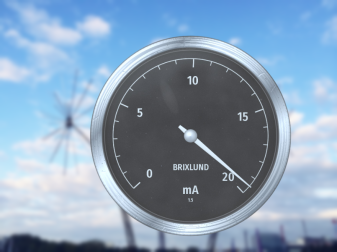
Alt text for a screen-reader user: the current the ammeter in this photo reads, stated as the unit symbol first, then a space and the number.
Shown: mA 19.5
